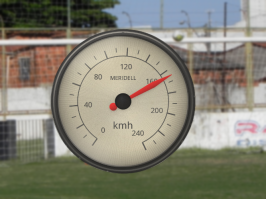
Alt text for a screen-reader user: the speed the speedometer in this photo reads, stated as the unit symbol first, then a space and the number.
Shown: km/h 165
